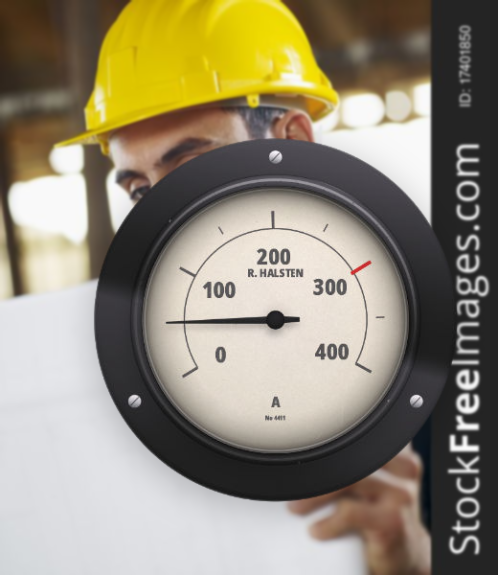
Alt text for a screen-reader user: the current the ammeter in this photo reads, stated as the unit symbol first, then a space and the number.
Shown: A 50
